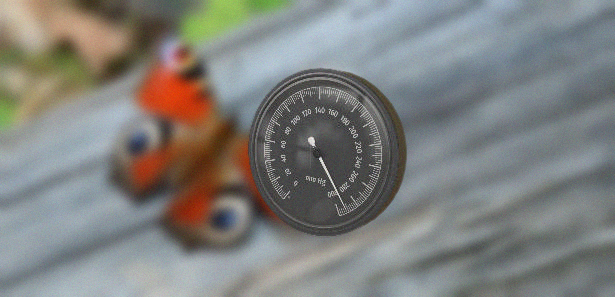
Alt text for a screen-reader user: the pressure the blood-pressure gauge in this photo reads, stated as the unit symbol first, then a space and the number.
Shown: mmHg 290
